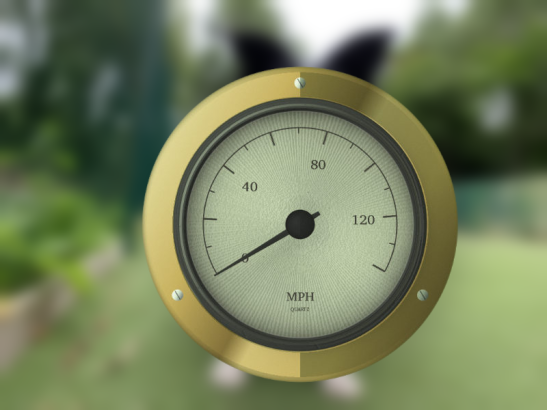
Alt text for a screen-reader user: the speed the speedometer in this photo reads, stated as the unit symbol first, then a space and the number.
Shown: mph 0
